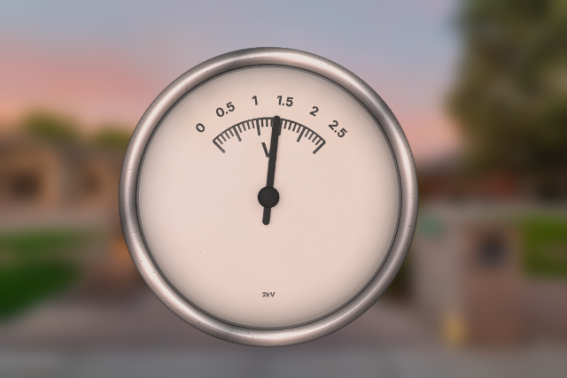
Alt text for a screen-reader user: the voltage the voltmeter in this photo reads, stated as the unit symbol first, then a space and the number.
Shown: V 1.4
